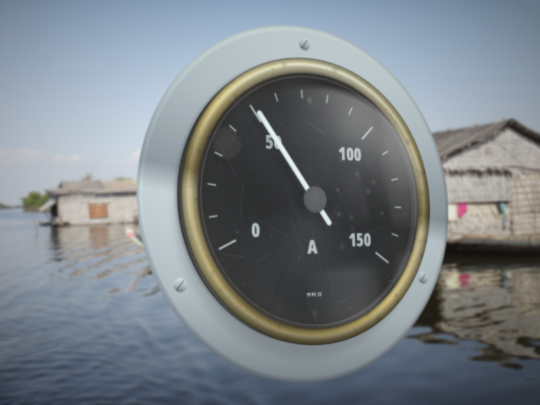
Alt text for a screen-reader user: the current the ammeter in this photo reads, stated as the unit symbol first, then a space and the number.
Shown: A 50
